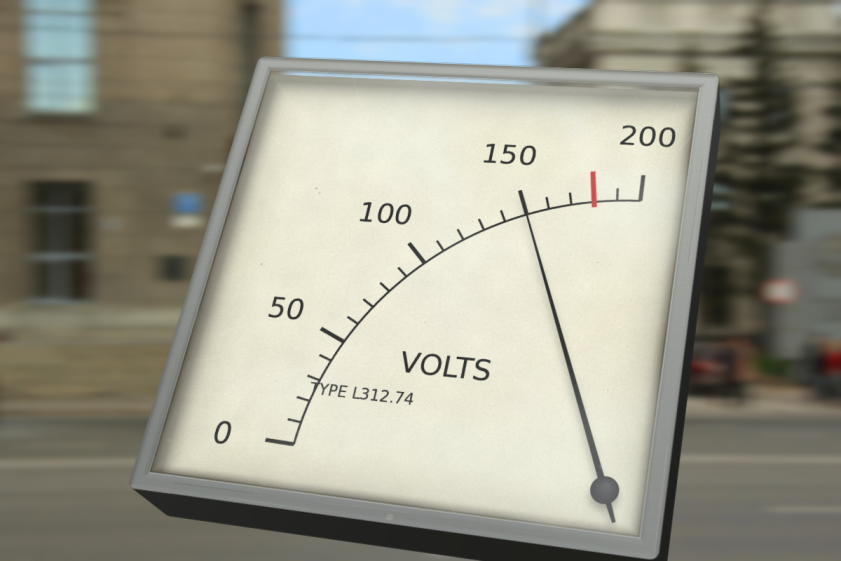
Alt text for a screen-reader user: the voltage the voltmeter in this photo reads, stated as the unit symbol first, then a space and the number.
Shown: V 150
